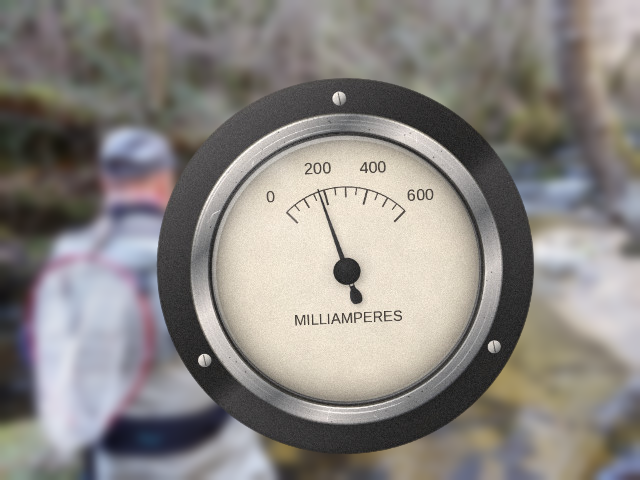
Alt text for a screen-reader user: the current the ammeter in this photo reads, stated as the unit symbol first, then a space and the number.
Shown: mA 175
